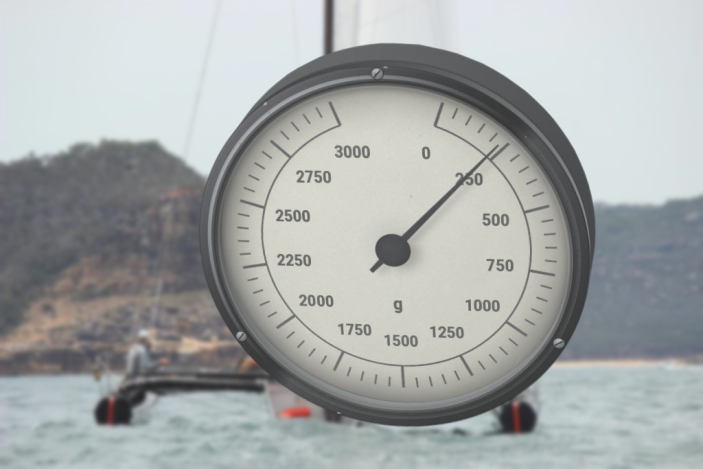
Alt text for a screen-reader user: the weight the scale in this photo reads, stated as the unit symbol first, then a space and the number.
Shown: g 225
